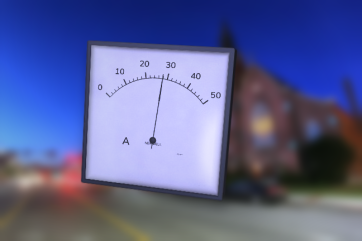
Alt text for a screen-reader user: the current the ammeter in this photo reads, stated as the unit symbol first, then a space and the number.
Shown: A 28
